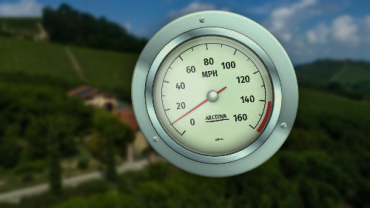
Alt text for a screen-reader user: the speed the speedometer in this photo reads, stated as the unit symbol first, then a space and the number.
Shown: mph 10
